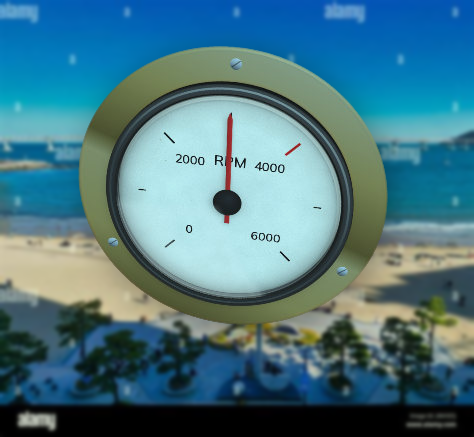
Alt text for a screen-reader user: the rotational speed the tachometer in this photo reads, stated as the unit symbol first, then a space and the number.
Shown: rpm 3000
